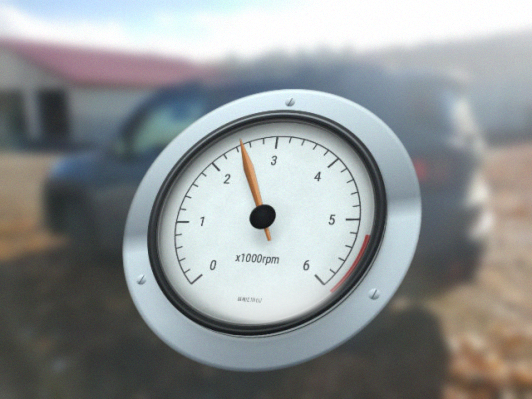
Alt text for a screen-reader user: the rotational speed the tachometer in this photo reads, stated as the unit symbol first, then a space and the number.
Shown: rpm 2500
